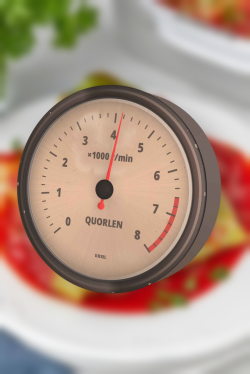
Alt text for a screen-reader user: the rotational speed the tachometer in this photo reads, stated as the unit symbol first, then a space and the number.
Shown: rpm 4200
